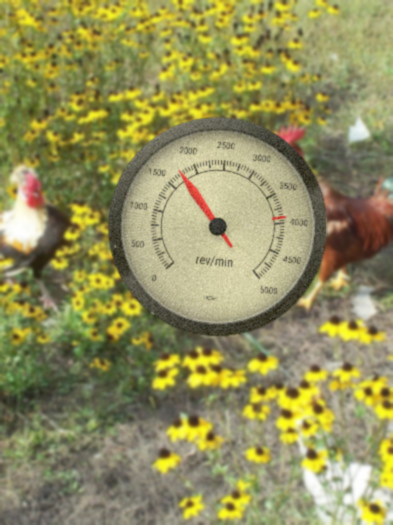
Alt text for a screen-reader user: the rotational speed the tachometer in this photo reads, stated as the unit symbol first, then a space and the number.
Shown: rpm 1750
